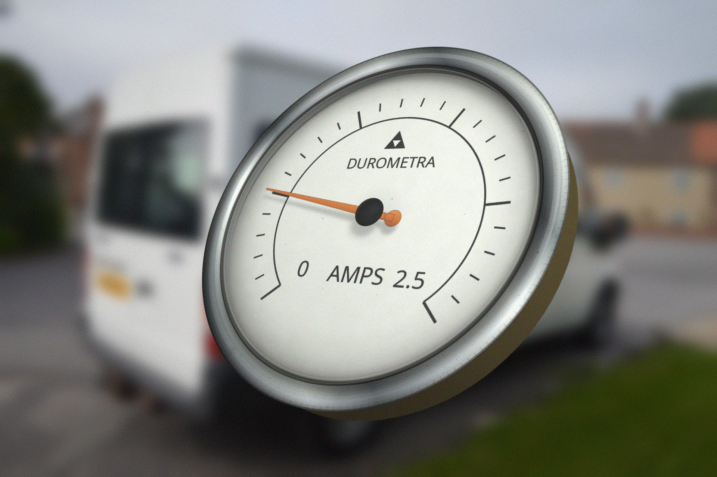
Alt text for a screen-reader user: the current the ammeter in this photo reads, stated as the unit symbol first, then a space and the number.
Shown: A 0.5
